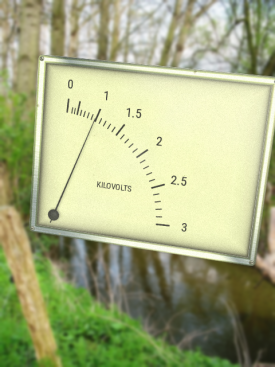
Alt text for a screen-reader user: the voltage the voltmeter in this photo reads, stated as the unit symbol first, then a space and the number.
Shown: kV 1
